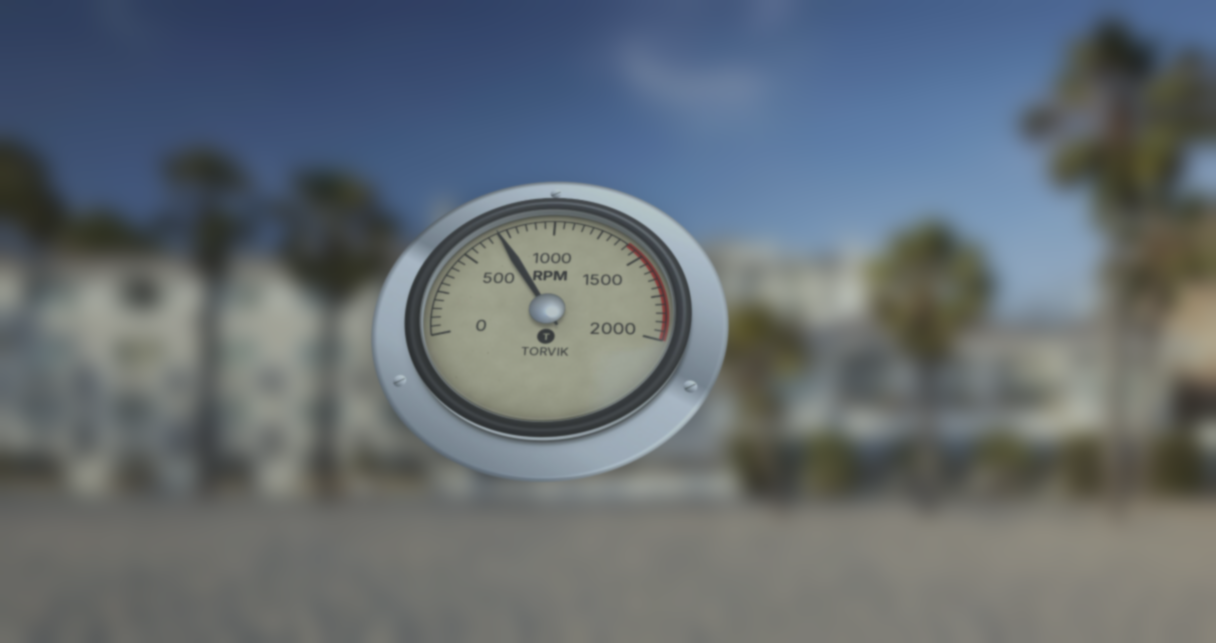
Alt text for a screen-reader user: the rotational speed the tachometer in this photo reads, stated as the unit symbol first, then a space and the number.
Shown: rpm 700
